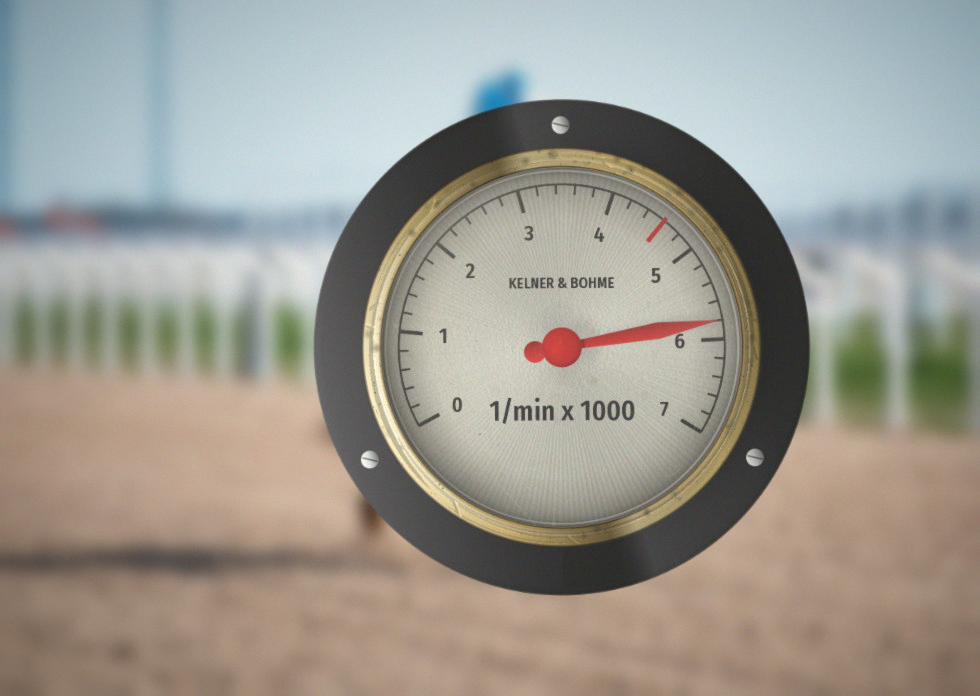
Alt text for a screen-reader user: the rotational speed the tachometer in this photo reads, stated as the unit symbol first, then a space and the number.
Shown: rpm 5800
